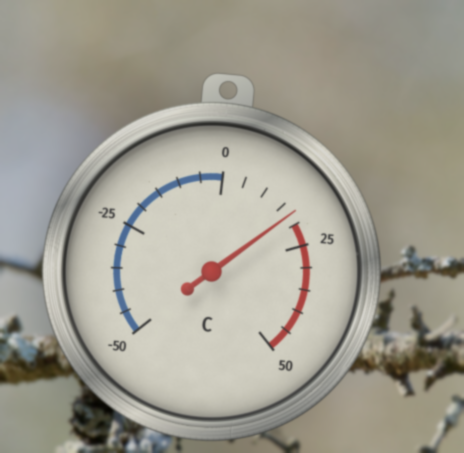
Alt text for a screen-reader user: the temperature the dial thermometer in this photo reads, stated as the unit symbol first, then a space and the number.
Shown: °C 17.5
